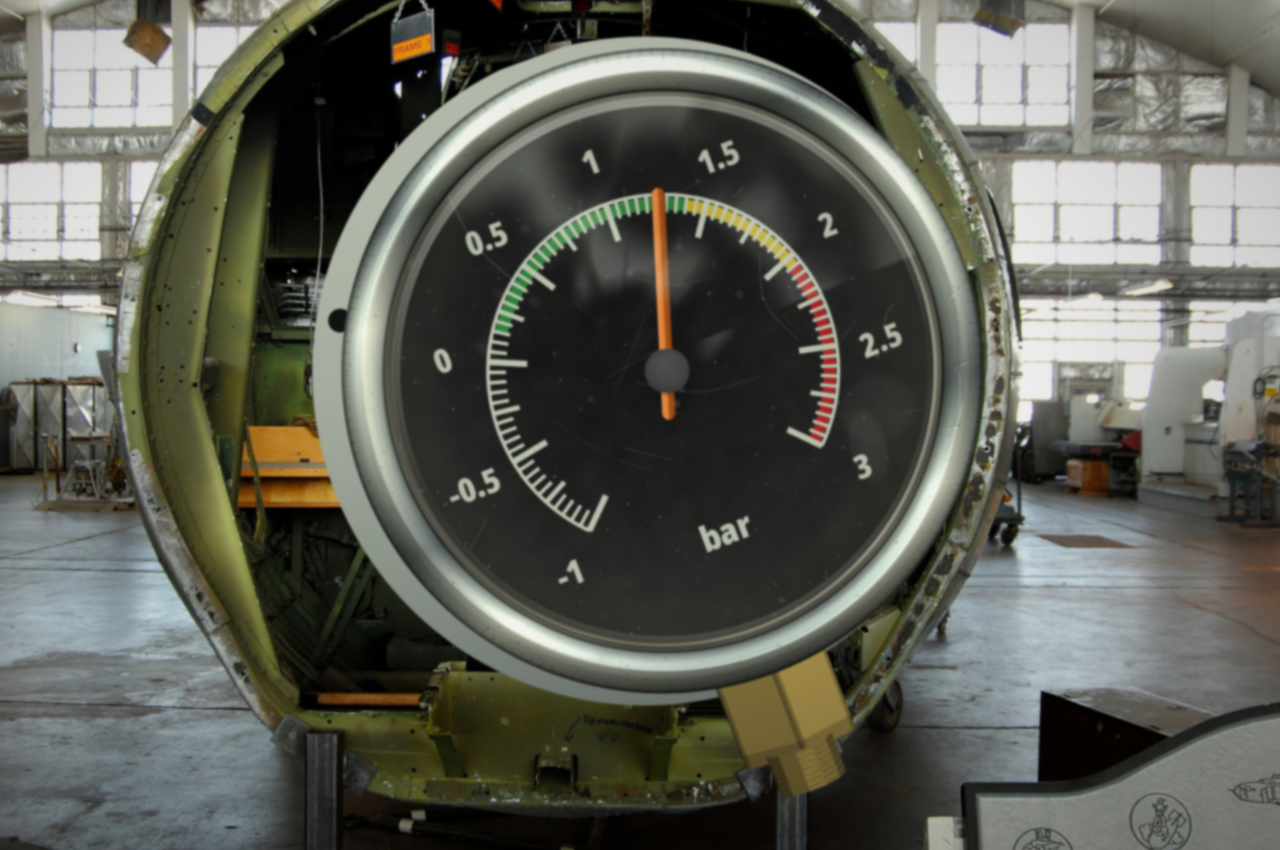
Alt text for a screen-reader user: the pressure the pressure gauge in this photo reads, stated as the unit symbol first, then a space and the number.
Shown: bar 1.25
